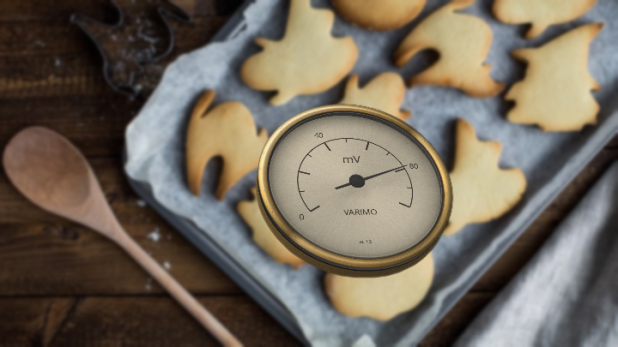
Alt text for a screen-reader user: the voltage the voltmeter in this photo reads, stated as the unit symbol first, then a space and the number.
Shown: mV 80
